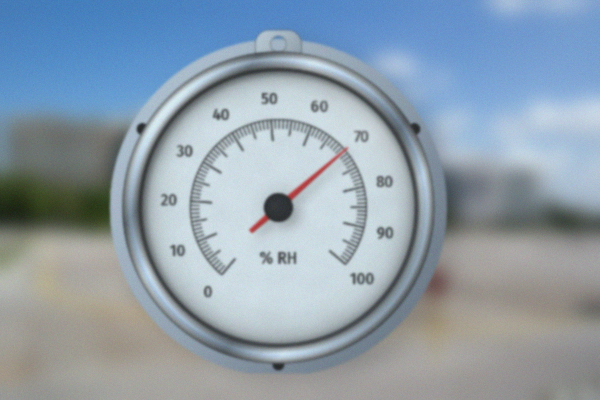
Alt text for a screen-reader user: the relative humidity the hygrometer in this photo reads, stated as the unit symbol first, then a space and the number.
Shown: % 70
